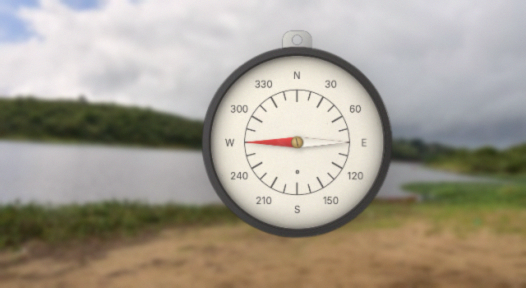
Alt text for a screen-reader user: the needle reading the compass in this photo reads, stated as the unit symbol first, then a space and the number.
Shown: ° 270
